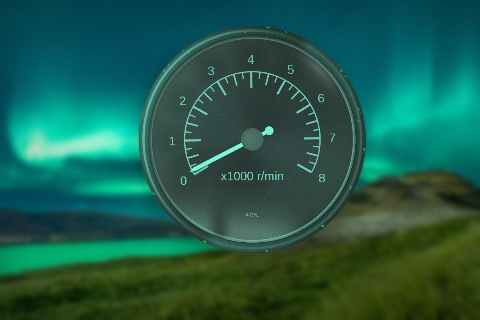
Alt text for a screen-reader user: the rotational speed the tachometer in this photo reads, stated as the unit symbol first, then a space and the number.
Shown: rpm 125
